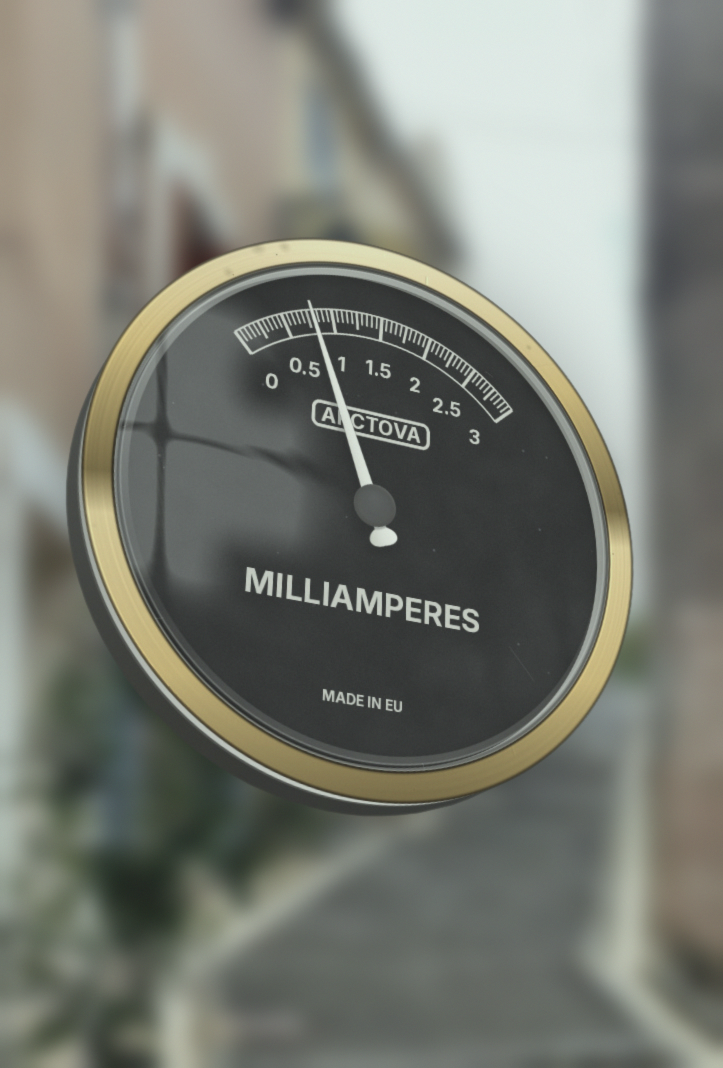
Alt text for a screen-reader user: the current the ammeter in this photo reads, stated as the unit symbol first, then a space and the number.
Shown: mA 0.75
